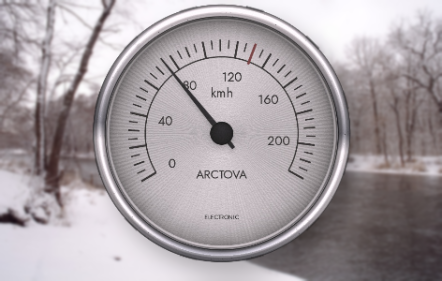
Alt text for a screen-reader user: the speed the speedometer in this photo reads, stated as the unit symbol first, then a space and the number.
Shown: km/h 75
